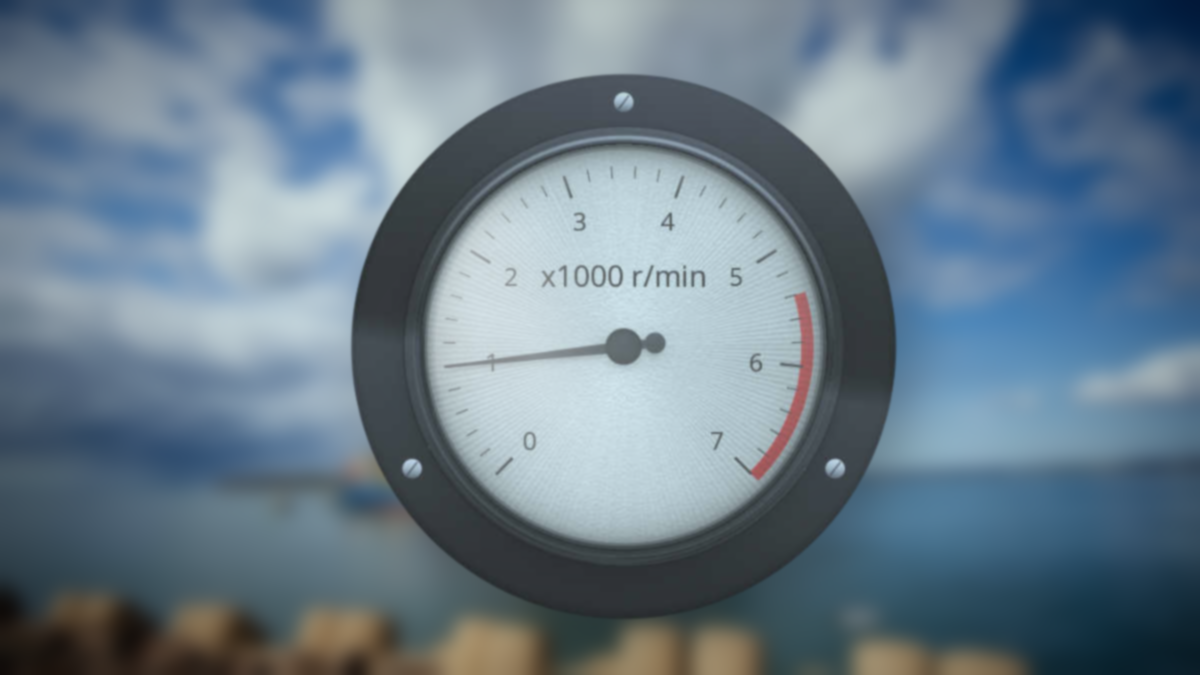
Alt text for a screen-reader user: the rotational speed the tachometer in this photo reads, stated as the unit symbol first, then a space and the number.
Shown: rpm 1000
